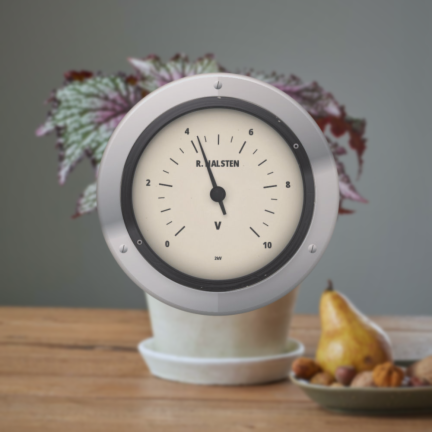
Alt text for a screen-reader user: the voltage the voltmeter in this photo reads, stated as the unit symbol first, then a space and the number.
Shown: V 4.25
